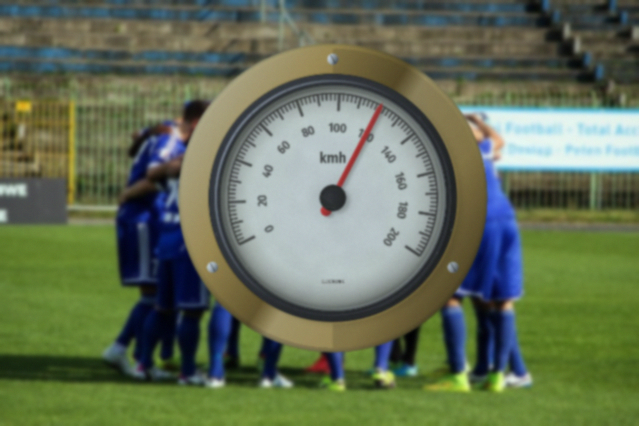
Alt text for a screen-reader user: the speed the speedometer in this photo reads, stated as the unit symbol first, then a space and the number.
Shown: km/h 120
